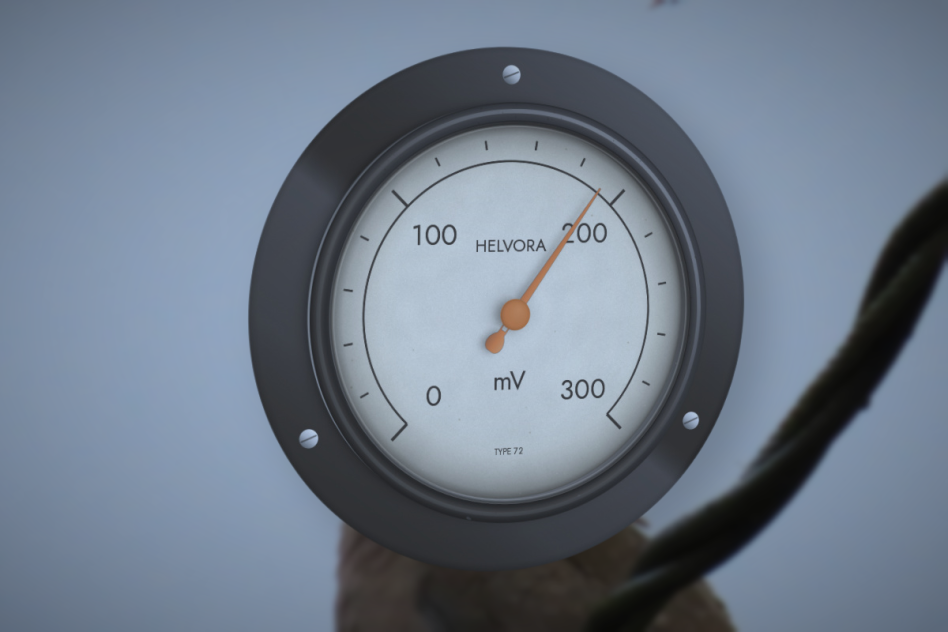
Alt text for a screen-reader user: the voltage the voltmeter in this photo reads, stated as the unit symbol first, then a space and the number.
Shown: mV 190
